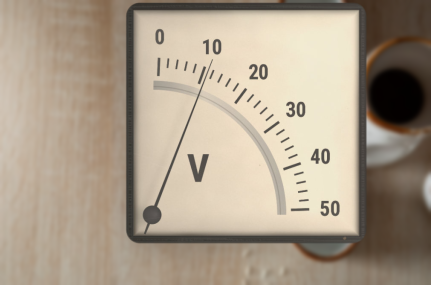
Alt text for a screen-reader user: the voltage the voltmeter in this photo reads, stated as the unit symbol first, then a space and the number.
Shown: V 11
